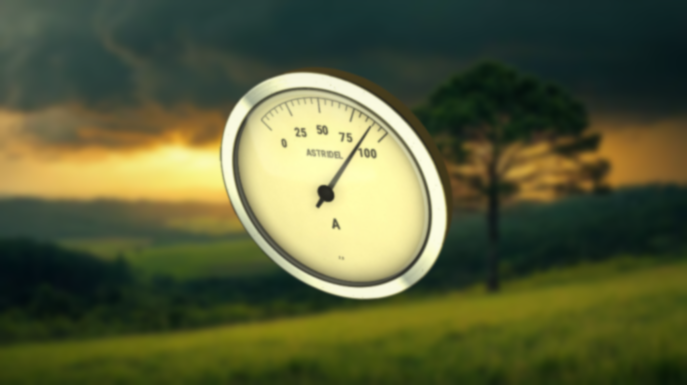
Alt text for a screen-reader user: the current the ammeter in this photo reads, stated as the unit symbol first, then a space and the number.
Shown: A 90
